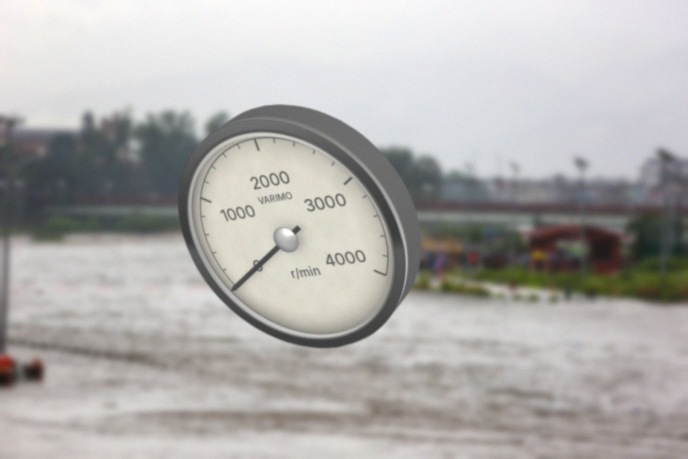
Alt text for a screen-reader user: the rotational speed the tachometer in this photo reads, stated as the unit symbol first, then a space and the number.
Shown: rpm 0
